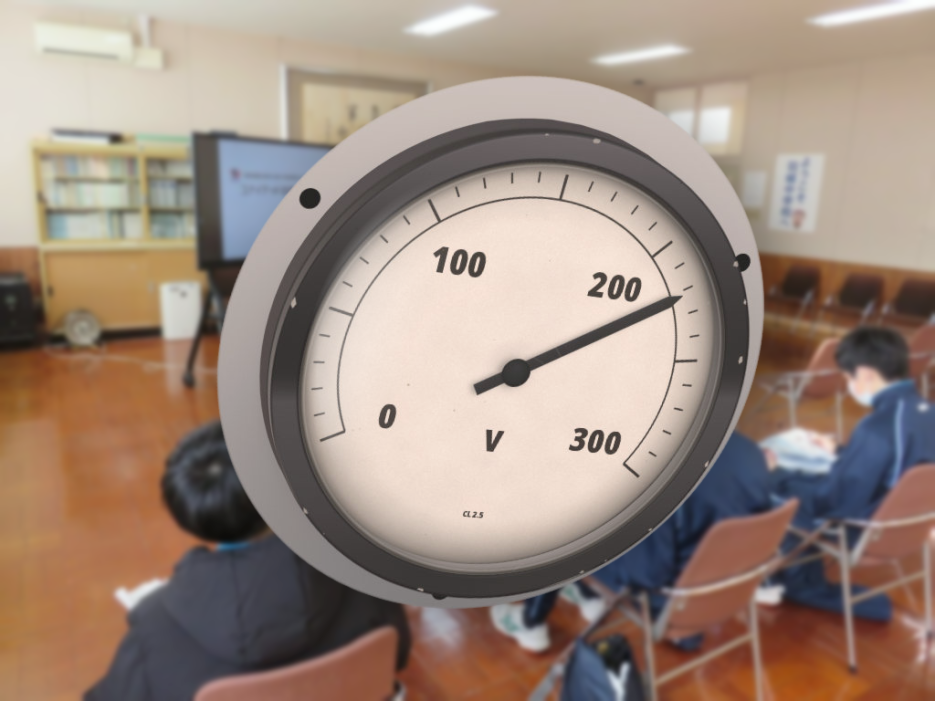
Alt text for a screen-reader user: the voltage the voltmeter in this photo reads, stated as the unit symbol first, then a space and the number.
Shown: V 220
